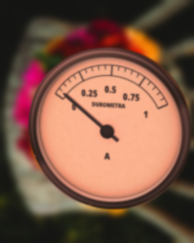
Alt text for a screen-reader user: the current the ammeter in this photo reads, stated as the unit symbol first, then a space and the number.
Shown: A 0.05
